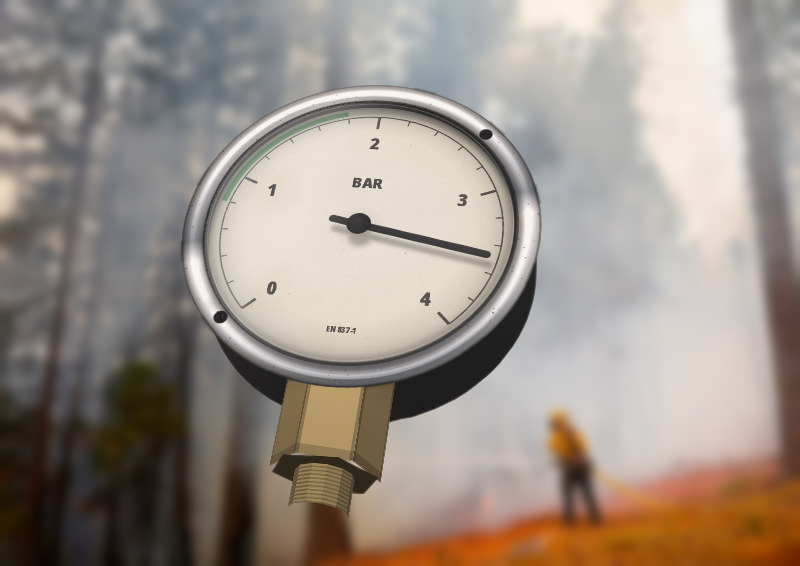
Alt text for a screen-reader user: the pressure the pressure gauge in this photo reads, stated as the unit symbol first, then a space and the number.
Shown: bar 3.5
